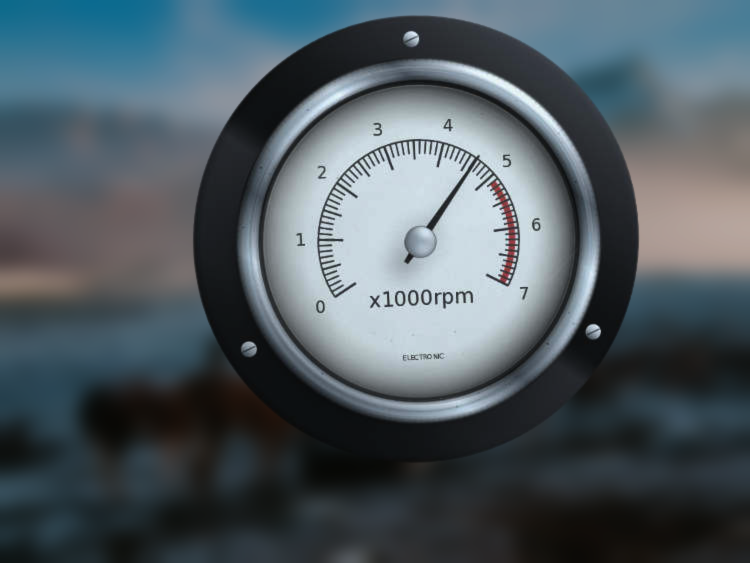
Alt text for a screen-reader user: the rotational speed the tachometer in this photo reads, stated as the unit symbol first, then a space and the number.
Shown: rpm 4600
